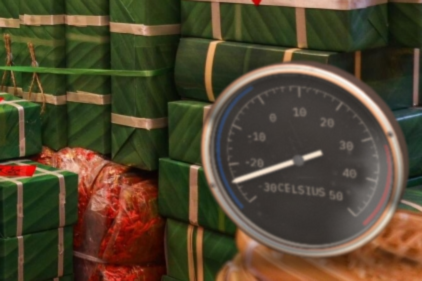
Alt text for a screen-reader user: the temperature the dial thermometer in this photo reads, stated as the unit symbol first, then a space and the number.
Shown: °C -24
